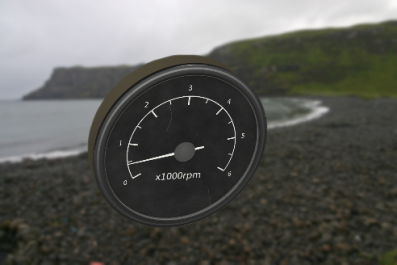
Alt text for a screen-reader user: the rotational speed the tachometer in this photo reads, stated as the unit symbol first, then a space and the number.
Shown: rpm 500
